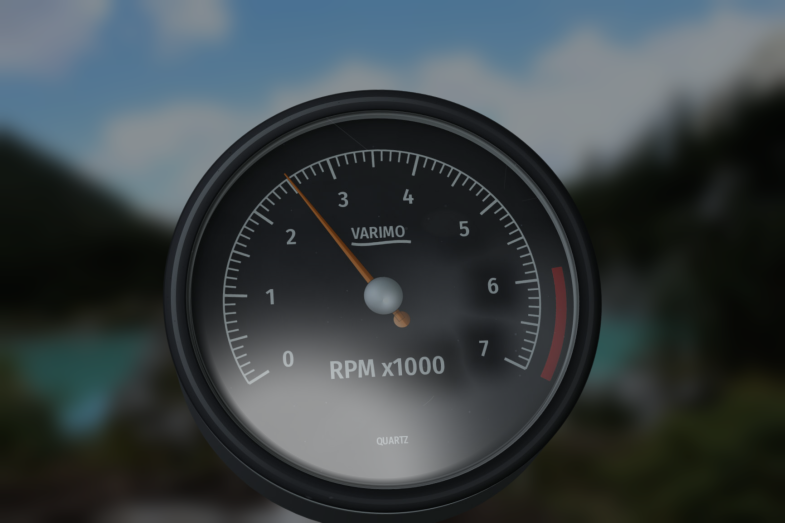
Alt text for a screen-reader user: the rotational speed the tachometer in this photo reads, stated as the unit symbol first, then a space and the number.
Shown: rpm 2500
